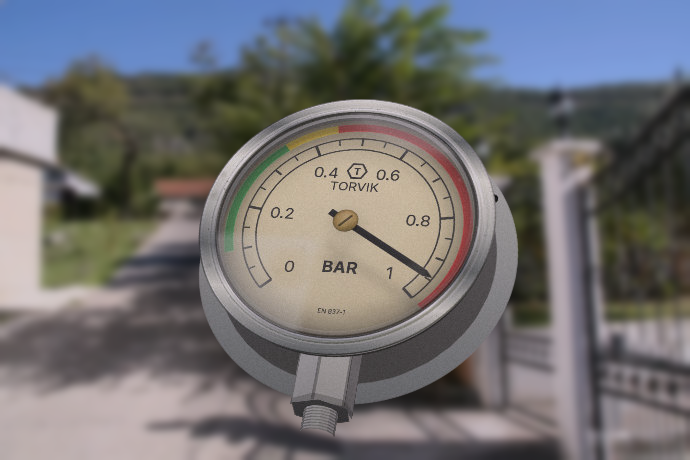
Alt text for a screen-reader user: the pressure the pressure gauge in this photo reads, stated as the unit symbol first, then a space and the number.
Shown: bar 0.95
